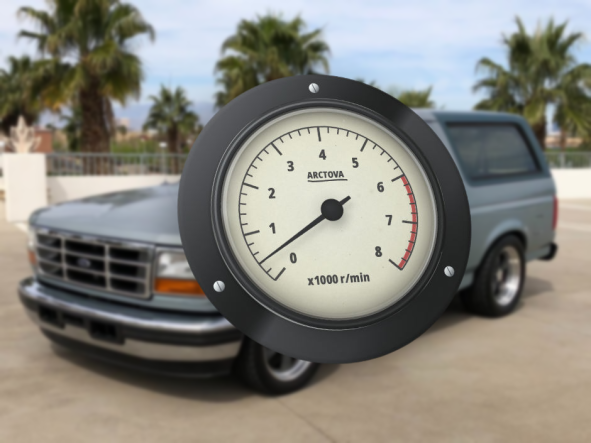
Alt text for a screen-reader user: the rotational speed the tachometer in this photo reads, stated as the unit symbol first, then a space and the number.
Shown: rpm 400
